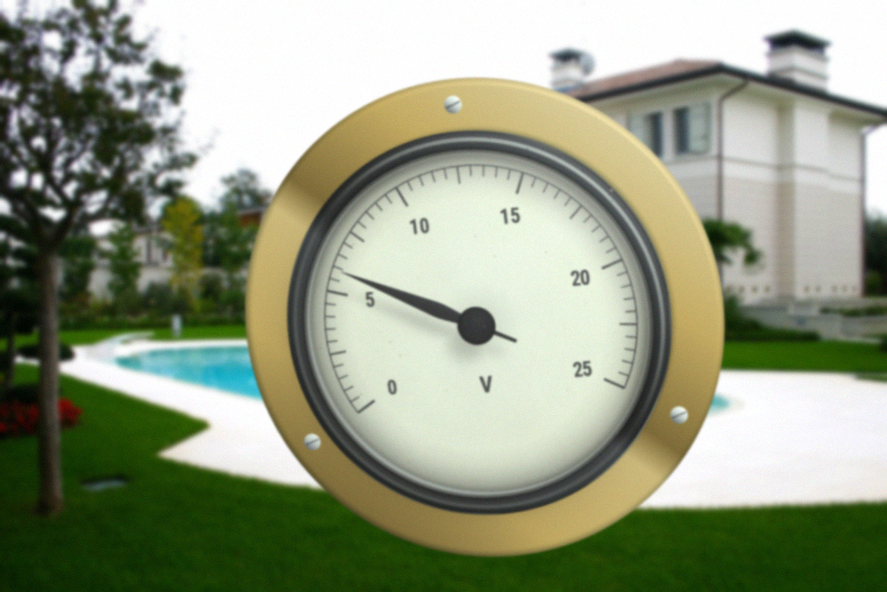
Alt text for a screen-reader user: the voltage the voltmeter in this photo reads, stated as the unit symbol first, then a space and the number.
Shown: V 6
